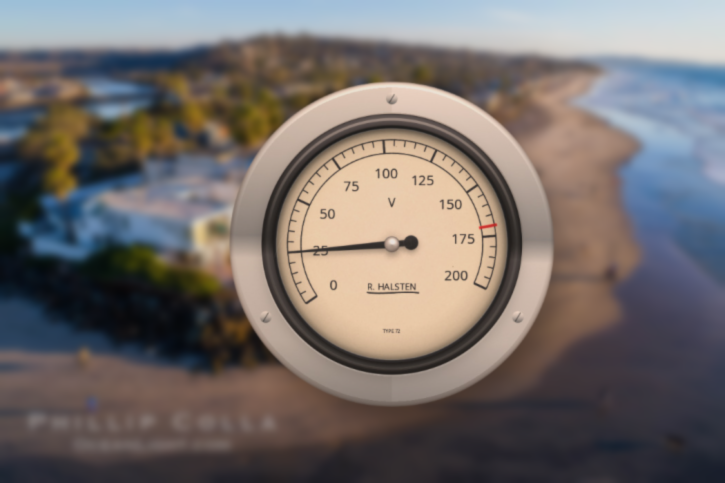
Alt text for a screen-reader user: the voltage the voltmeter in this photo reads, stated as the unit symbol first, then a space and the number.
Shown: V 25
